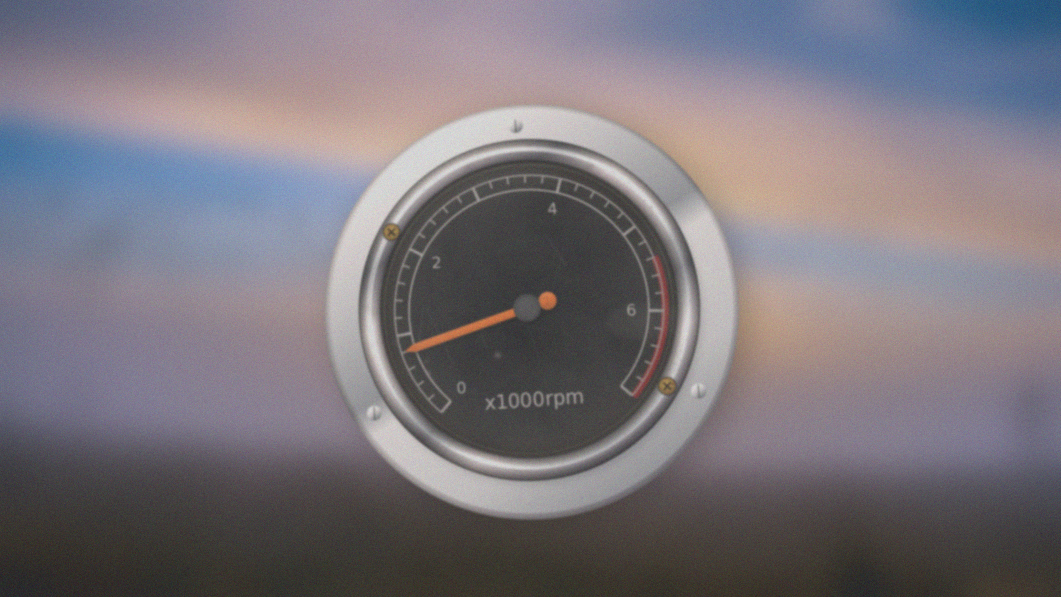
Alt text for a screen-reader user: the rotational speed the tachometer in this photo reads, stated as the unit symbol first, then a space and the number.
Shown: rpm 800
